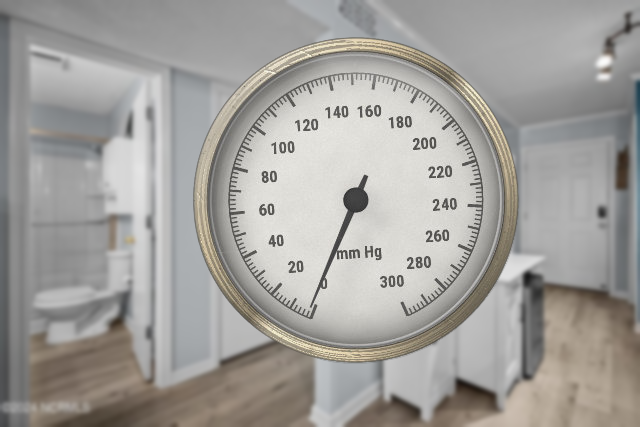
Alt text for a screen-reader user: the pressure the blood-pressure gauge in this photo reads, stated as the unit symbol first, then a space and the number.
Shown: mmHg 2
